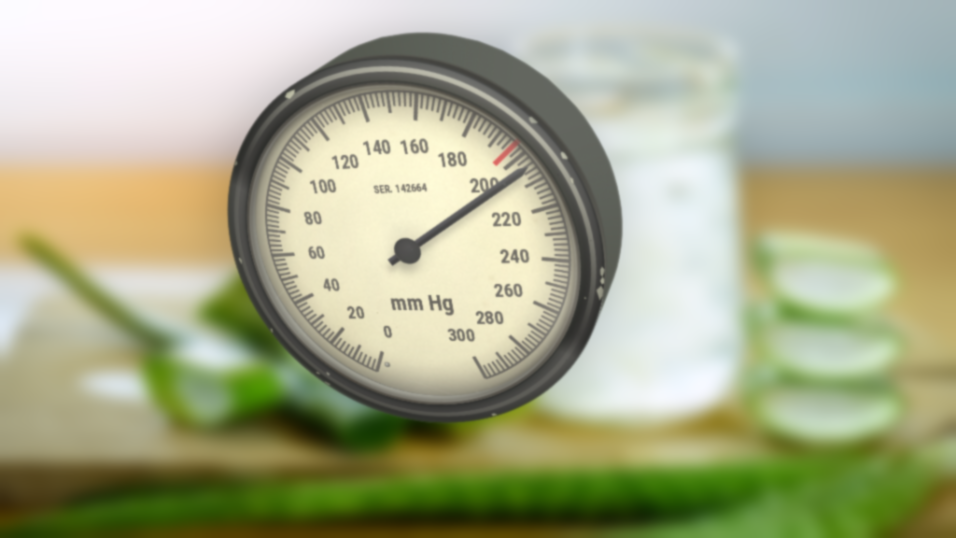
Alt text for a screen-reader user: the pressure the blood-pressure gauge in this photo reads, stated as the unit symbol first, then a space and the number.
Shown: mmHg 204
